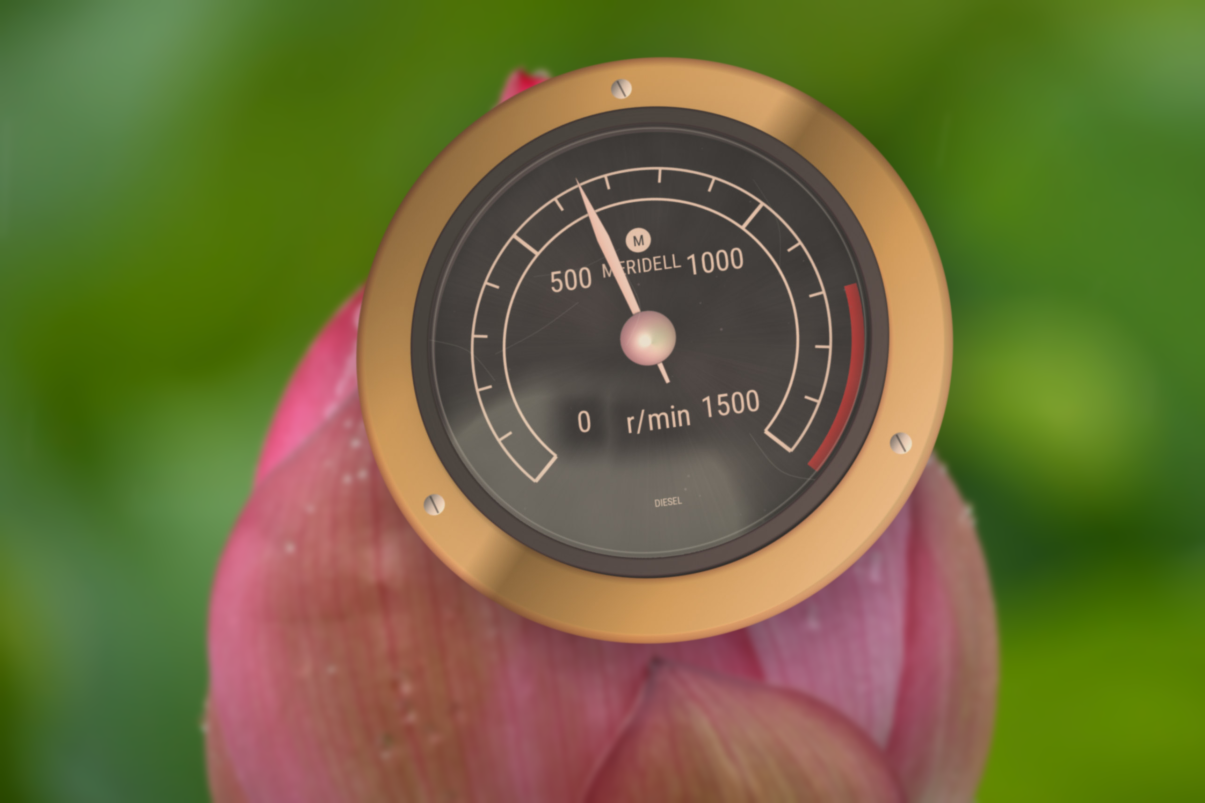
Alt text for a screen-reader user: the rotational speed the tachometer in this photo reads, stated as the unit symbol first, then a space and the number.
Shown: rpm 650
